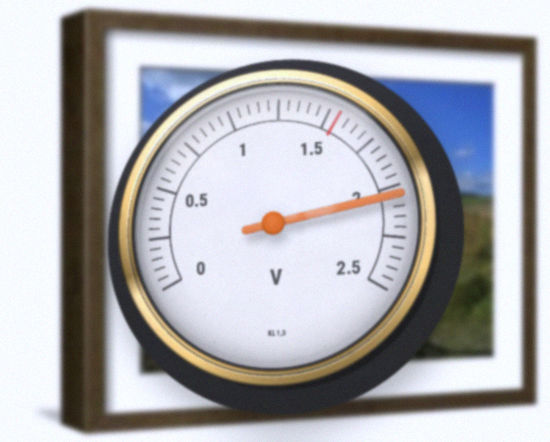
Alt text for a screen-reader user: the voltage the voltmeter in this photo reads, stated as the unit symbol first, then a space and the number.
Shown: V 2.05
